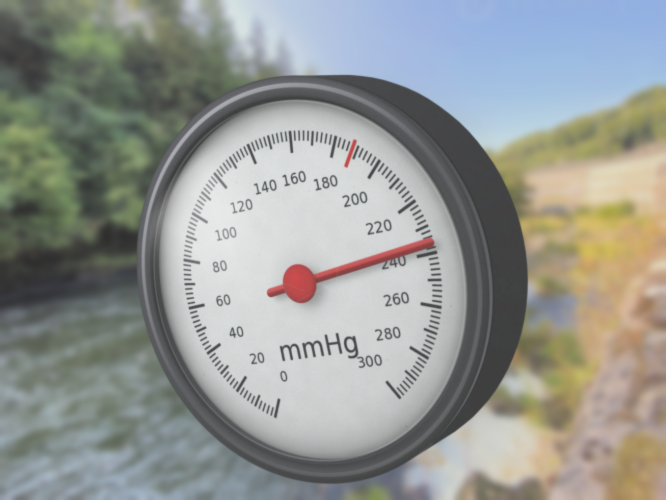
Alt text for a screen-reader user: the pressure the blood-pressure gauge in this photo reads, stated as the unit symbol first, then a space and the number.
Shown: mmHg 236
